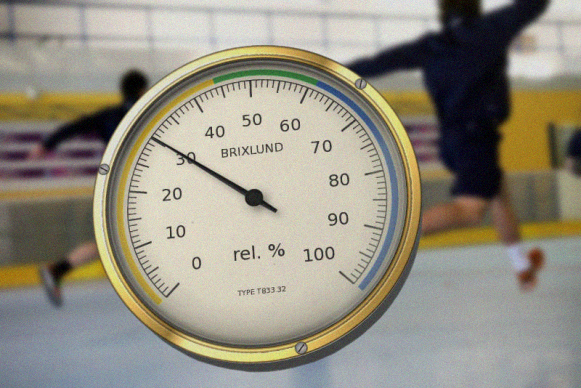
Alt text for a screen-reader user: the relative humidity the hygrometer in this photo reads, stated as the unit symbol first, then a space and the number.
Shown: % 30
